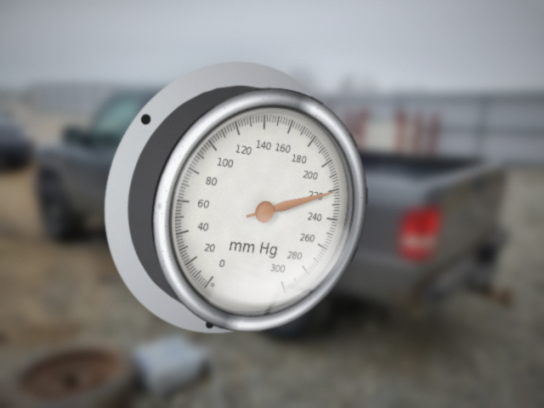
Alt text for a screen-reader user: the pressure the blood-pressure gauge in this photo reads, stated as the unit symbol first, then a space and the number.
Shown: mmHg 220
